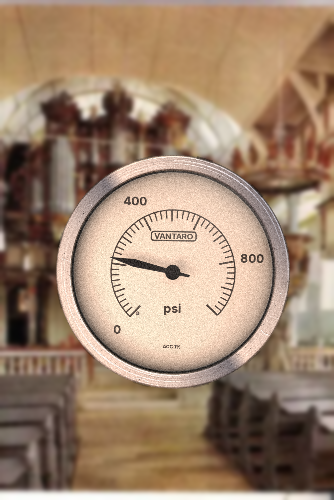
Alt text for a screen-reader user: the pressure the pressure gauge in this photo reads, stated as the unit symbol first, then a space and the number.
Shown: psi 220
